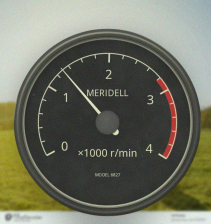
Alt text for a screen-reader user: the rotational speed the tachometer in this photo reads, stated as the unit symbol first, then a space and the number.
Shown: rpm 1300
